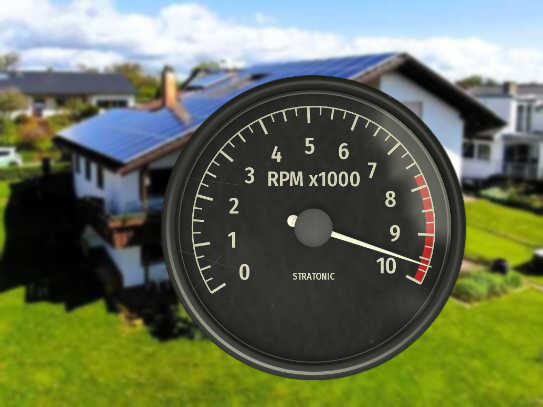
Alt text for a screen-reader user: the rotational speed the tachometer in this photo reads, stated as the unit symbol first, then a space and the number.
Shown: rpm 9625
